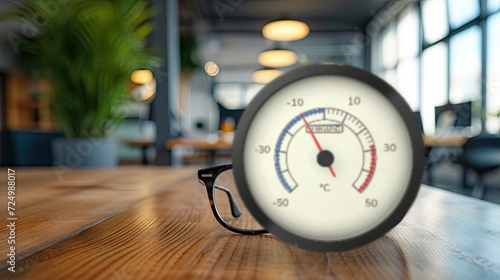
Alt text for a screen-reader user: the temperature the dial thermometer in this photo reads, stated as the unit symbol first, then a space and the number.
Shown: °C -10
